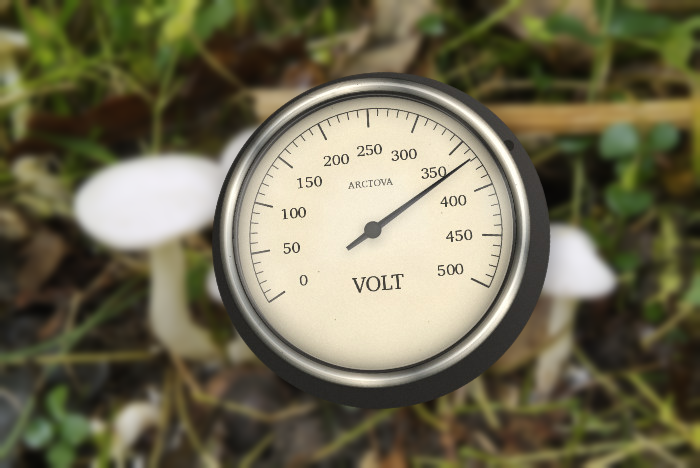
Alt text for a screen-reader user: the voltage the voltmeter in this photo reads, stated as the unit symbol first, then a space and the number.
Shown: V 370
